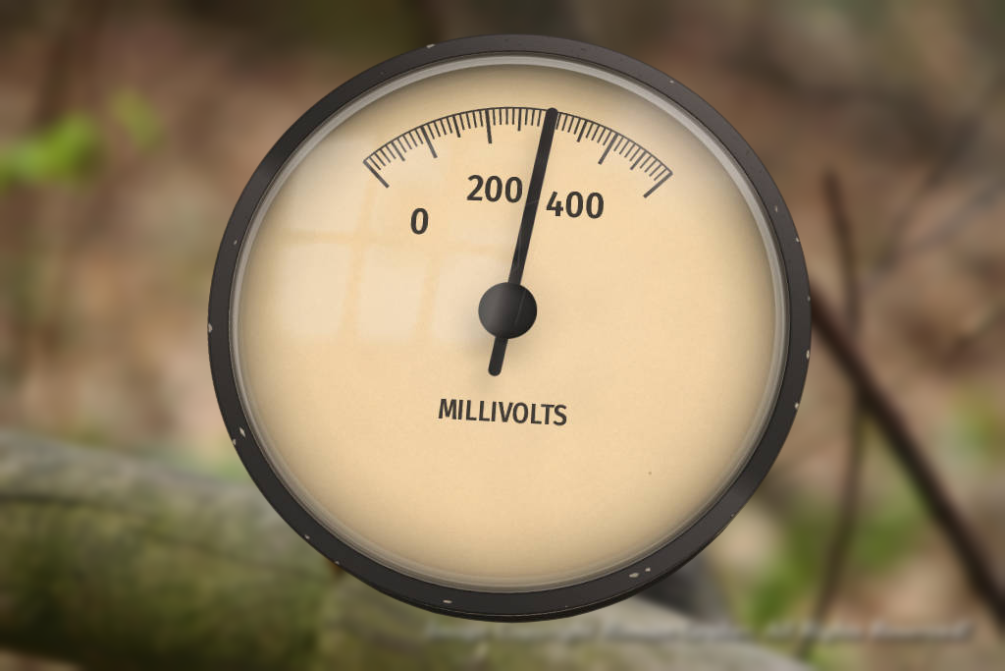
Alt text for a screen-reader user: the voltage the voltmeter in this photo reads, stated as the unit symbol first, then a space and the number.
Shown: mV 300
